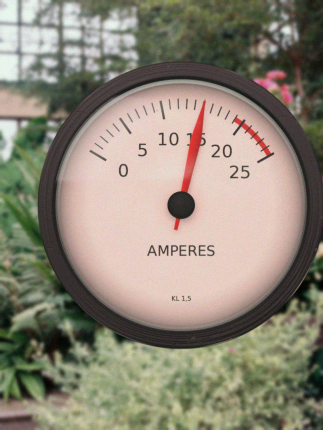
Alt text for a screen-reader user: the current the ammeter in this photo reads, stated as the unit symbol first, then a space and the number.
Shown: A 15
